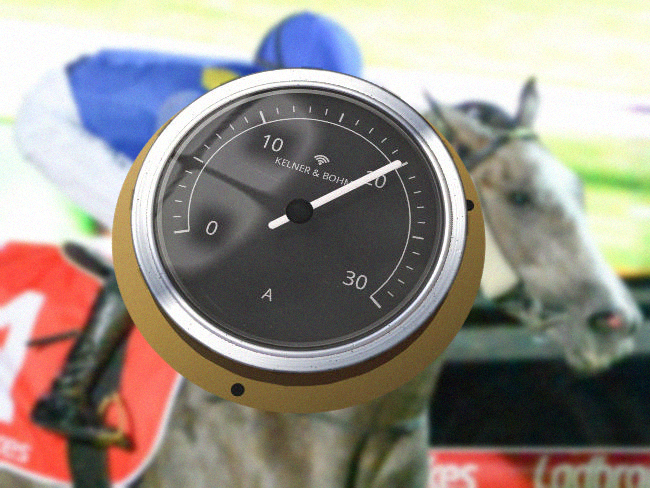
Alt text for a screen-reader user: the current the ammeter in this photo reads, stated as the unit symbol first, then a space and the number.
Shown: A 20
